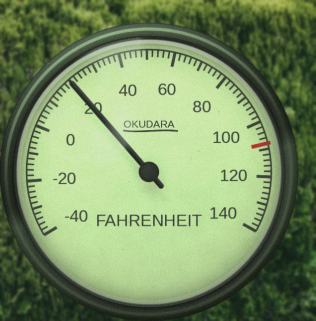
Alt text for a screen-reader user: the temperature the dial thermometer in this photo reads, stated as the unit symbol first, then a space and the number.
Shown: °F 20
